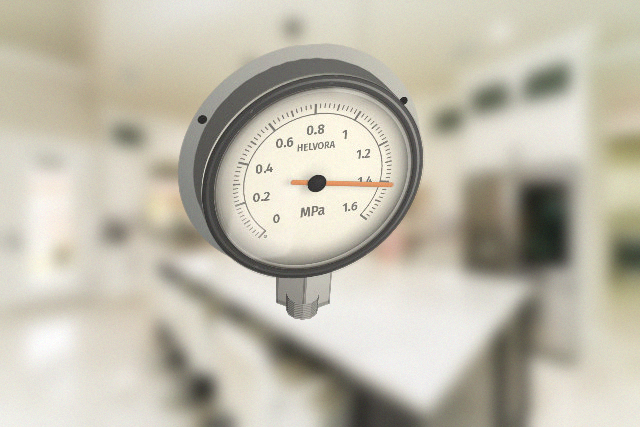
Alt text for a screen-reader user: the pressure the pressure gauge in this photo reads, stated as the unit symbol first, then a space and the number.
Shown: MPa 1.4
